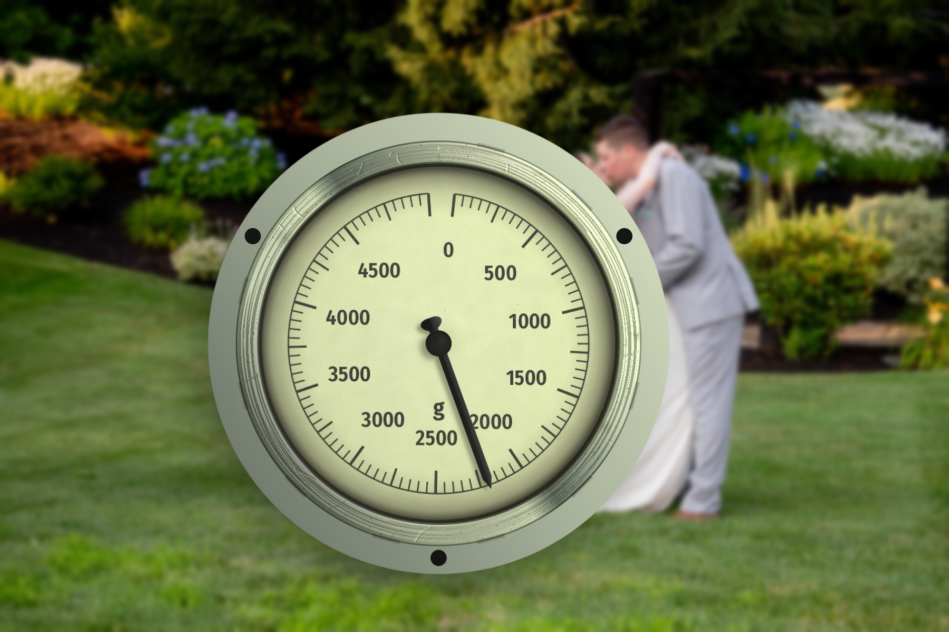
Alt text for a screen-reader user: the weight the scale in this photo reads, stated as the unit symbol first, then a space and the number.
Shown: g 2200
